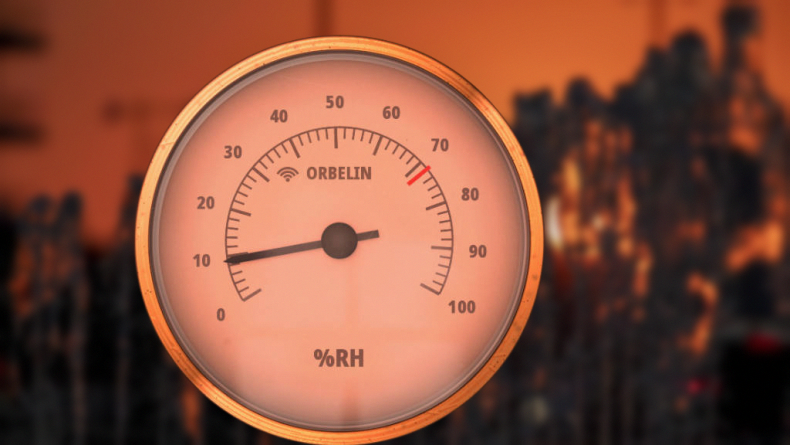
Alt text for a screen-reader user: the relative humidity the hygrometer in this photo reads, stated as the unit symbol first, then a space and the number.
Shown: % 9
